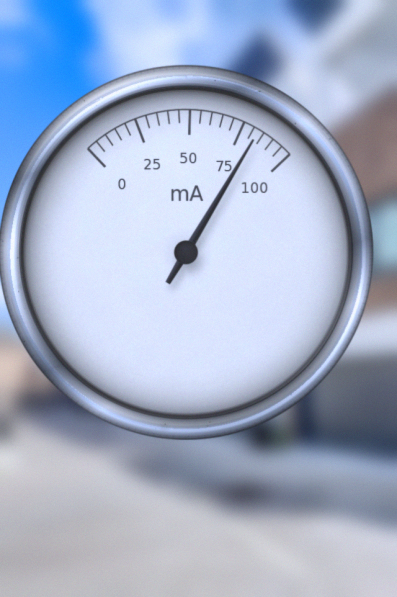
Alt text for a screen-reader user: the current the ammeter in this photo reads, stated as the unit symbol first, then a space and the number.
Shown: mA 82.5
